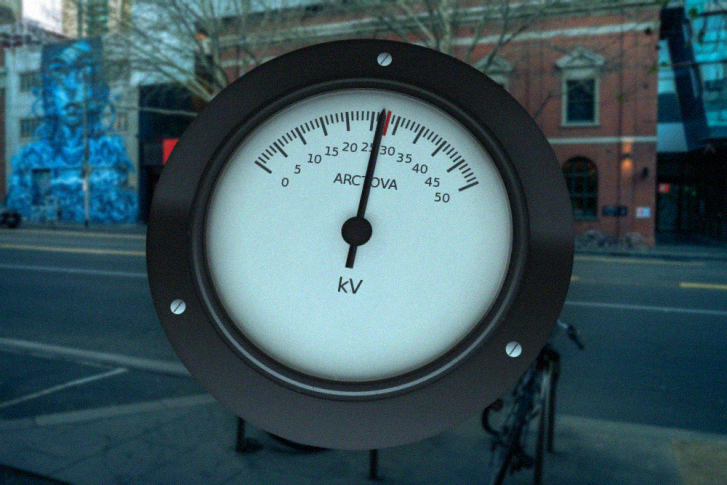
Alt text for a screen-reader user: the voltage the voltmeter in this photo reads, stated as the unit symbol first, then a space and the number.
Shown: kV 27
